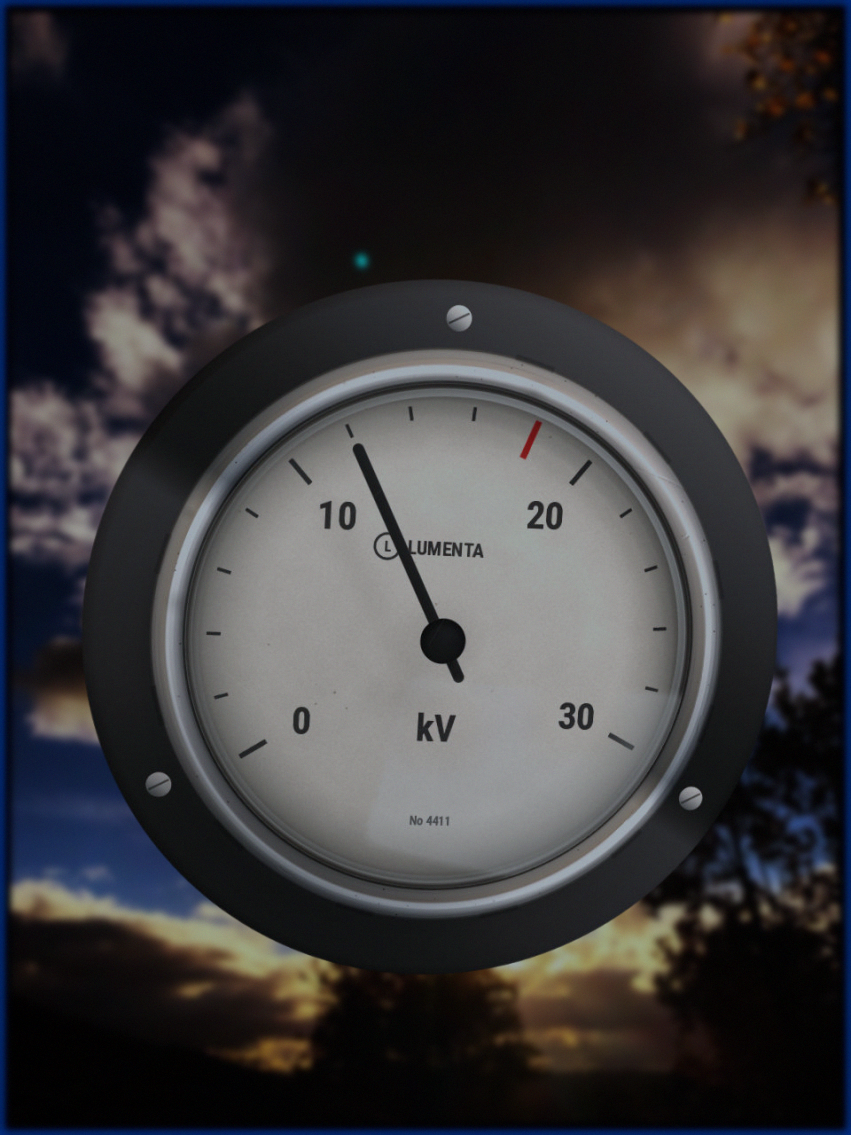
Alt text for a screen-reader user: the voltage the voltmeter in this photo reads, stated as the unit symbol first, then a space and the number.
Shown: kV 12
